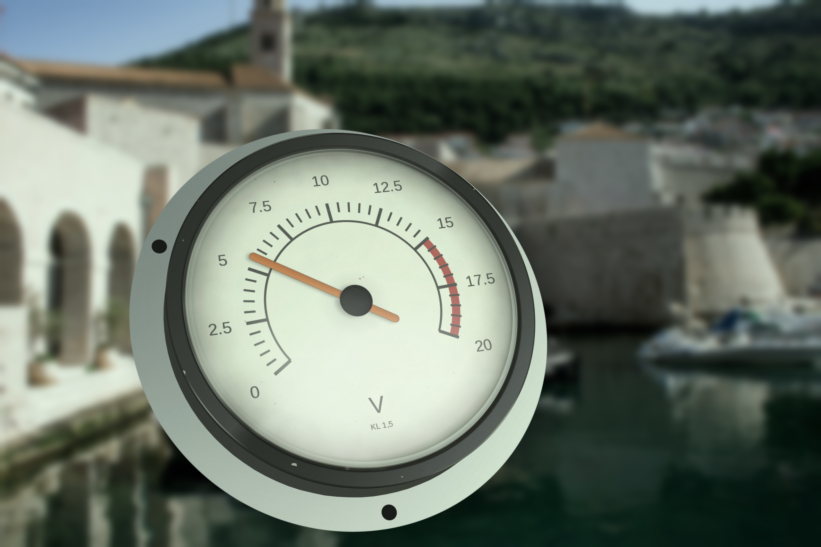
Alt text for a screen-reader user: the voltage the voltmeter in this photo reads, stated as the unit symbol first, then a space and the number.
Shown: V 5.5
